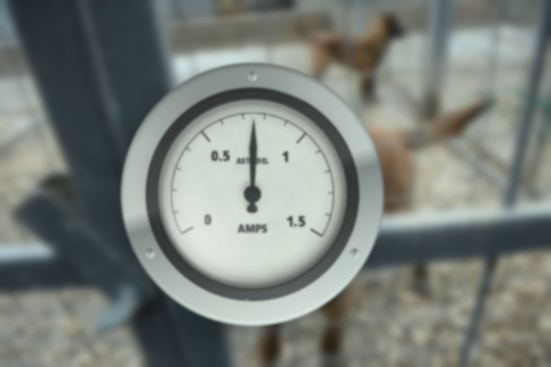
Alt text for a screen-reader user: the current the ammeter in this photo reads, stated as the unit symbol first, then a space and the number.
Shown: A 0.75
